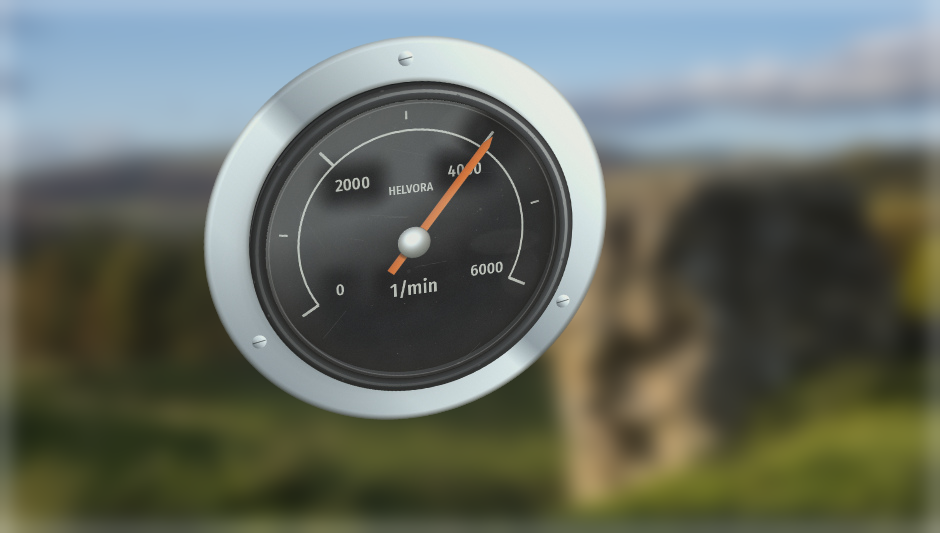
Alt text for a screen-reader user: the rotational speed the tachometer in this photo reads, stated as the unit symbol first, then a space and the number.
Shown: rpm 4000
